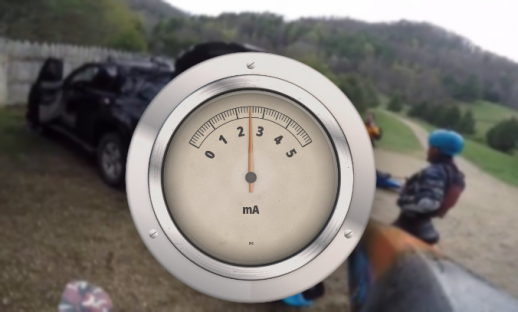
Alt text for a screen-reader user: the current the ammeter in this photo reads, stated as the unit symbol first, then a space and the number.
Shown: mA 2.5
